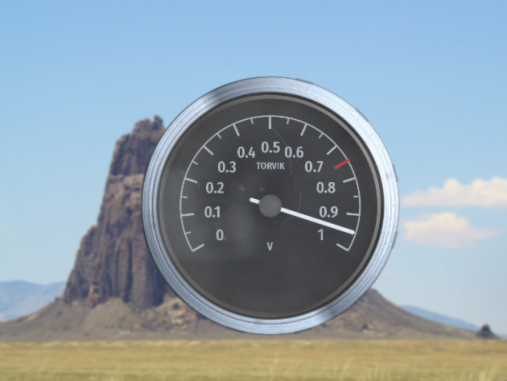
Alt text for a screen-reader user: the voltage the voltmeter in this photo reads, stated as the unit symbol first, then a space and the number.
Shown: V 0.95
